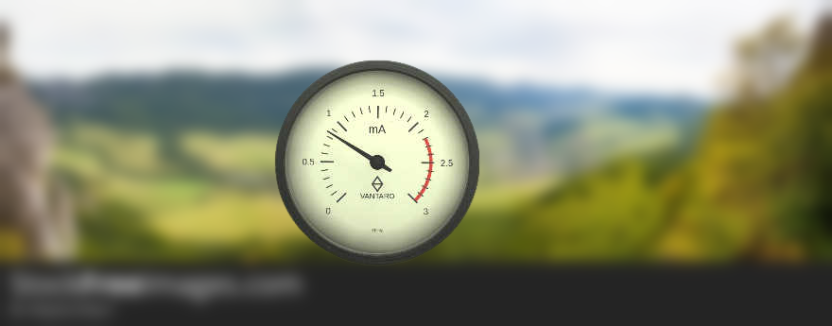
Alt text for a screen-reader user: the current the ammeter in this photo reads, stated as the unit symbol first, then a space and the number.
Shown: mA 0.85
